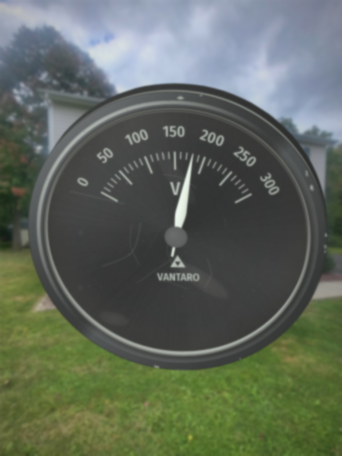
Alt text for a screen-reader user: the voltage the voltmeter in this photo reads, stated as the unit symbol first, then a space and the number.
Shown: V 180
